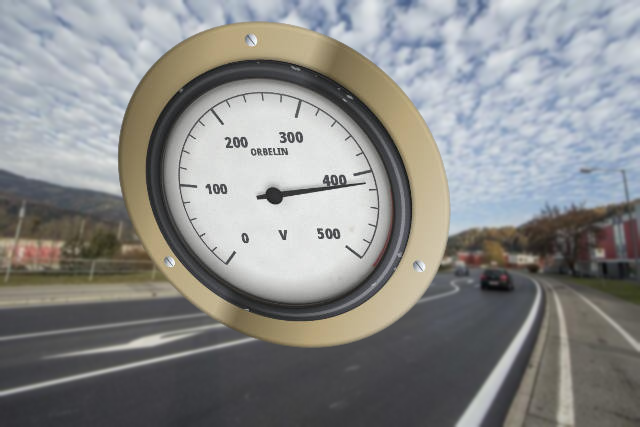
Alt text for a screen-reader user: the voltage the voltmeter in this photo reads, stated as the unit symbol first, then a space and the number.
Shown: V 410
